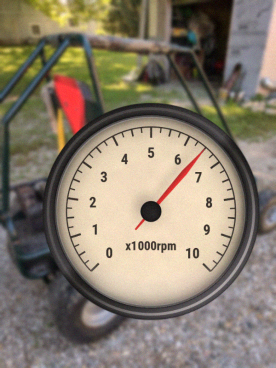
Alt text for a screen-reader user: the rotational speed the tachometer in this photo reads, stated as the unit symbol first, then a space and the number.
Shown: rpm 6500
